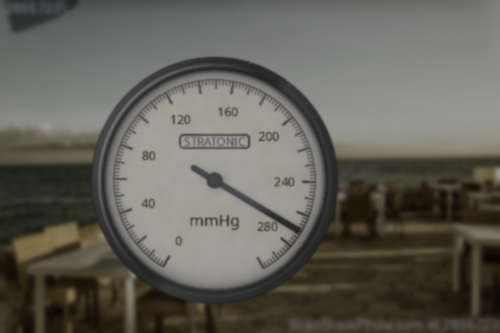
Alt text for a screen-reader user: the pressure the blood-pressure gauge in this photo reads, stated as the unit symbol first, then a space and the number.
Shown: mmHg 270
